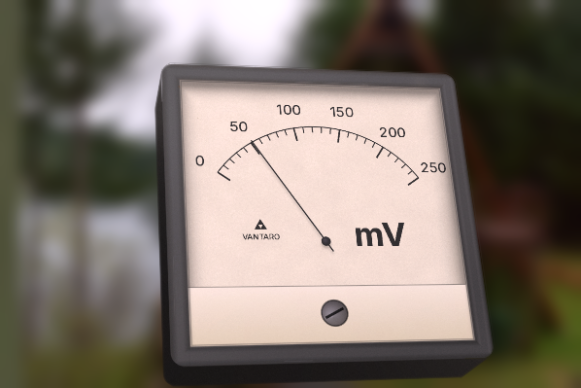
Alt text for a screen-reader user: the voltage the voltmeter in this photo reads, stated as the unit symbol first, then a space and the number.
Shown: mV 50
